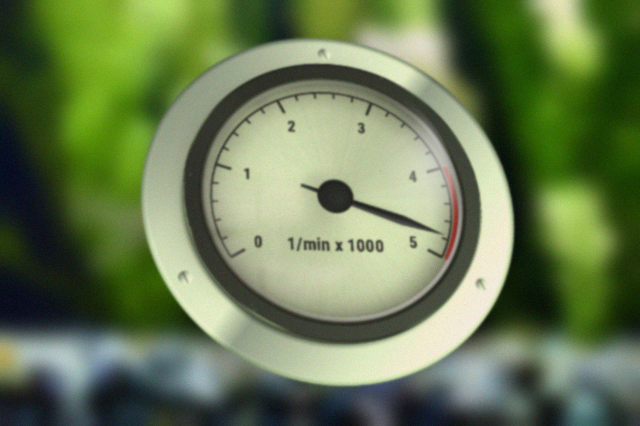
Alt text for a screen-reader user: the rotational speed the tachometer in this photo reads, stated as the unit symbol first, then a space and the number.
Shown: rpm 4800
